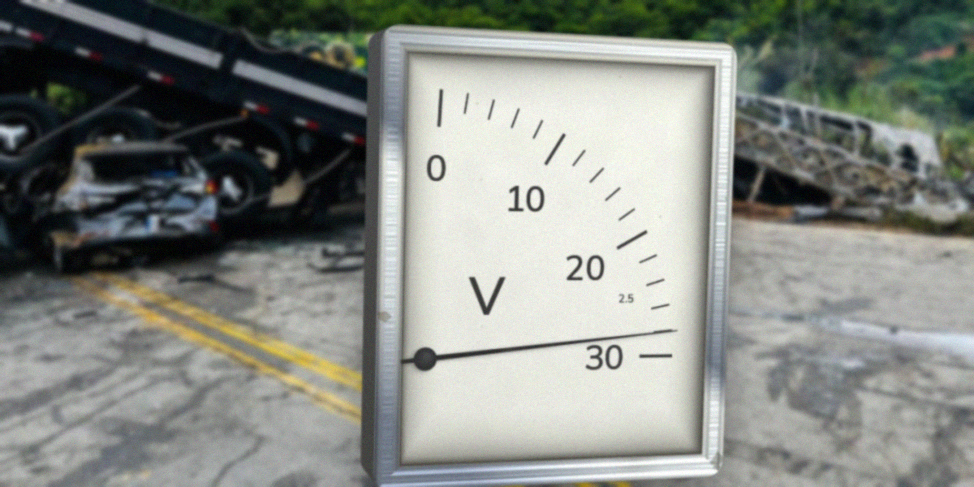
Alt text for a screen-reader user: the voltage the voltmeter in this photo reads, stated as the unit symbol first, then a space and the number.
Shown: V 28
